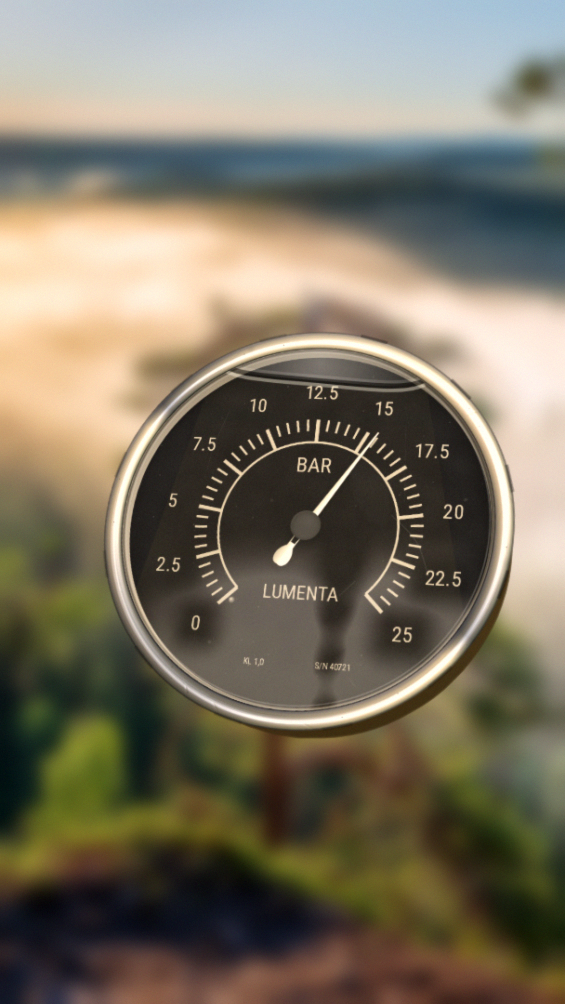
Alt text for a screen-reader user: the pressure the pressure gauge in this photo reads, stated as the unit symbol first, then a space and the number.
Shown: bar 15.5
